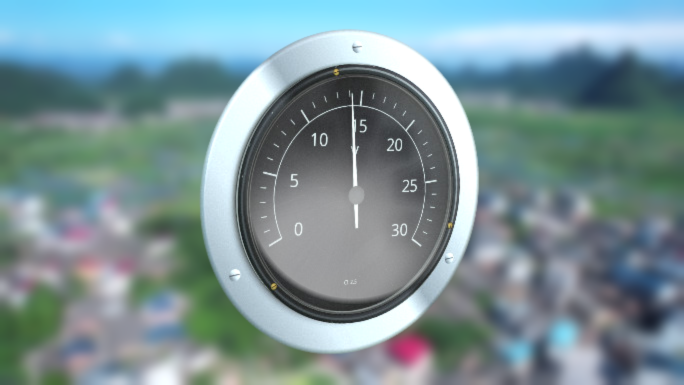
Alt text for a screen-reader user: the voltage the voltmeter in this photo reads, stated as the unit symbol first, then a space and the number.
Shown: V 14
